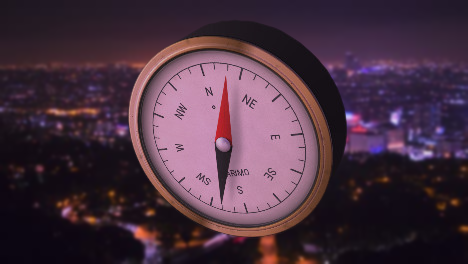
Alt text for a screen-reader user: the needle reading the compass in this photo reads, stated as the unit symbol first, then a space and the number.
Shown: ° 20
